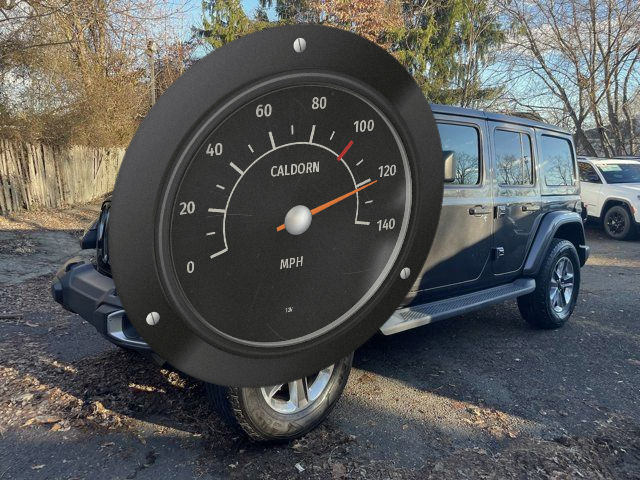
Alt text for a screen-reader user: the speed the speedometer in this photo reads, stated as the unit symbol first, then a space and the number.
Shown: mph 120
